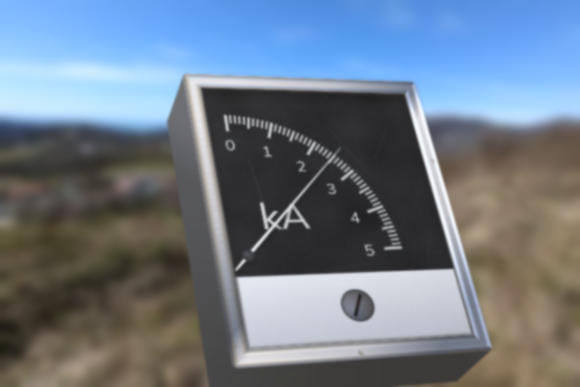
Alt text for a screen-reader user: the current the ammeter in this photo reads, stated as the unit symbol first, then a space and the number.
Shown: kA 2.5
